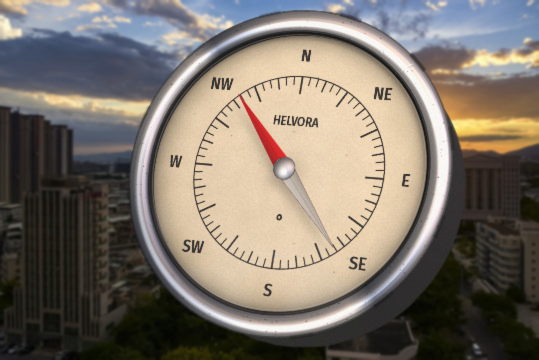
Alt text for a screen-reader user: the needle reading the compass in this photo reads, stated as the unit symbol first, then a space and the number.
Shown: ° 320
